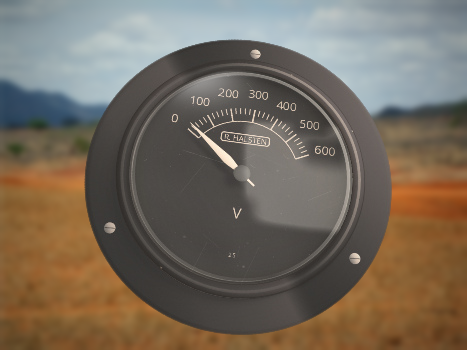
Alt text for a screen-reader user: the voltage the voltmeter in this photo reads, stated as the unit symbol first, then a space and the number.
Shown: V 20
